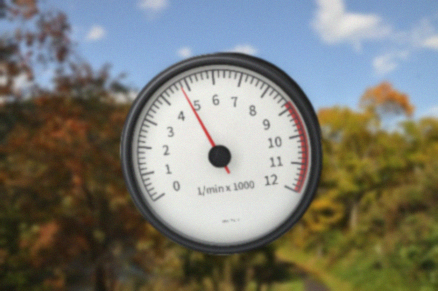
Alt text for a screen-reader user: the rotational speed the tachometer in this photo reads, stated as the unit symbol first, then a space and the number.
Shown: rpm 4800
